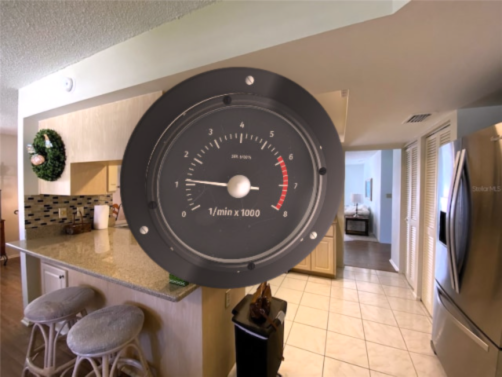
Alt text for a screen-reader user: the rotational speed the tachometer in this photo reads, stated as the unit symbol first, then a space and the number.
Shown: rpm 1200
